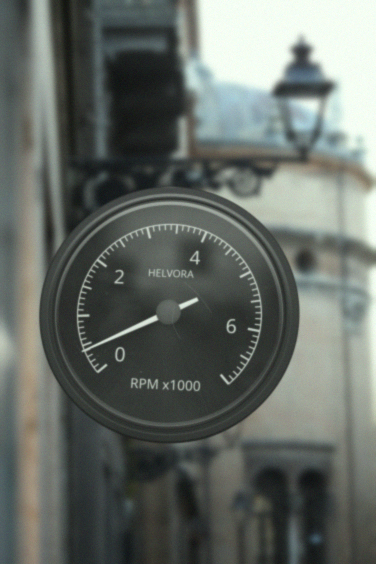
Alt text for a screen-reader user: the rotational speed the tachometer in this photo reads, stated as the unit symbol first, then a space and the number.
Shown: rpm 400
